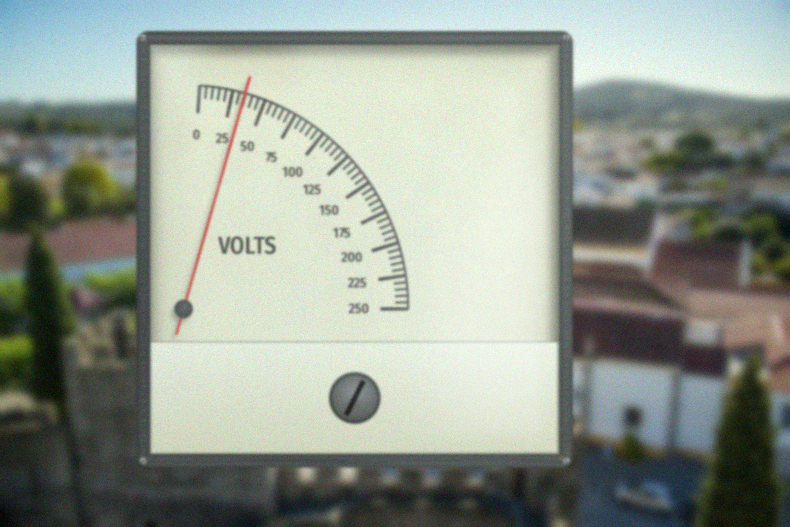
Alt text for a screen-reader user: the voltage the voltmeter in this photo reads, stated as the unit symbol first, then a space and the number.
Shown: V 35
